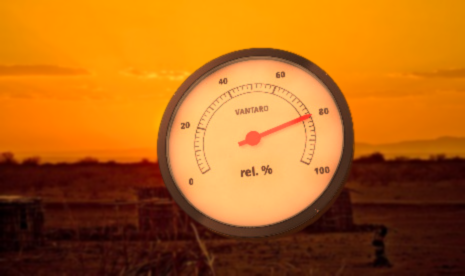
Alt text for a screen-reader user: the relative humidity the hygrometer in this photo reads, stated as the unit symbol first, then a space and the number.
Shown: % 80
